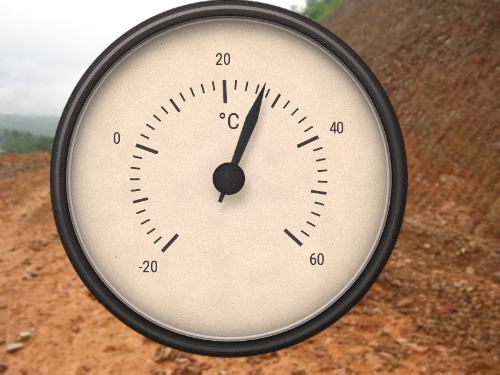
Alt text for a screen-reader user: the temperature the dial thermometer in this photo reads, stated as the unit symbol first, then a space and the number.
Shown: °C 27
